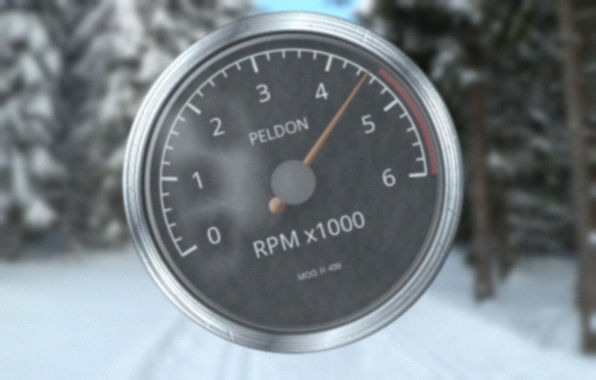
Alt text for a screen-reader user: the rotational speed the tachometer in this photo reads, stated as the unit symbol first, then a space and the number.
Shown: rpm 4500
